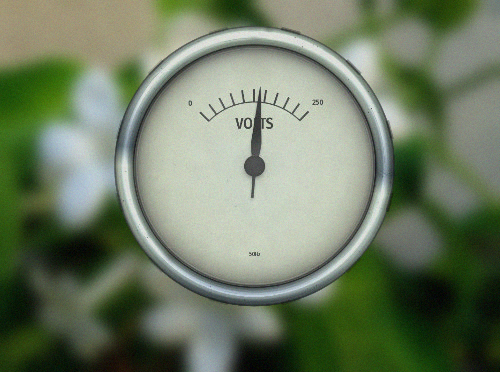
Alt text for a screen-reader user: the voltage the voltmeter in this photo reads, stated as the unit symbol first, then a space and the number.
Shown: V 137.5
